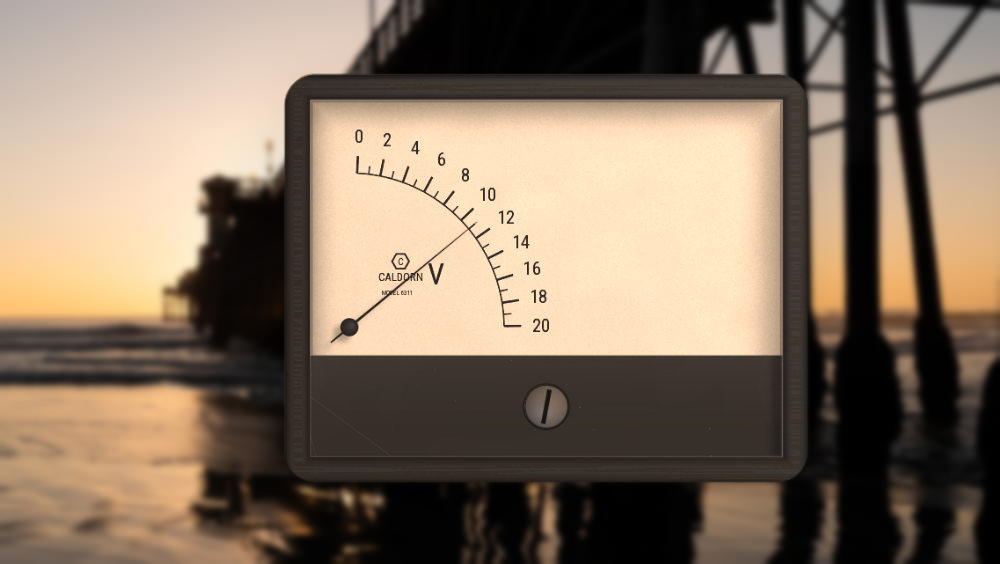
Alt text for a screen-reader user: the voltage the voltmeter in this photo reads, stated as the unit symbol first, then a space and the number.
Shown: V 11
